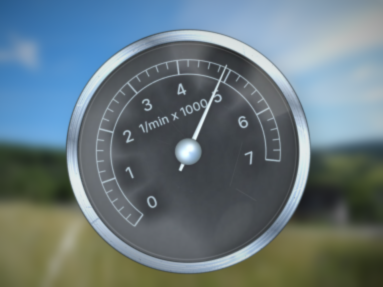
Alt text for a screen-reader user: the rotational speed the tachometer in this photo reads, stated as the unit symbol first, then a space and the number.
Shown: rpm 4900
